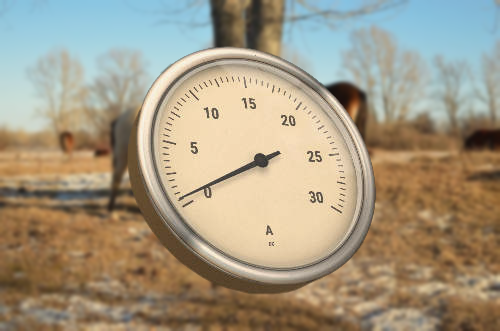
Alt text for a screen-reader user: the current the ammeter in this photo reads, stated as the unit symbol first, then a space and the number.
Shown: A 0.5
